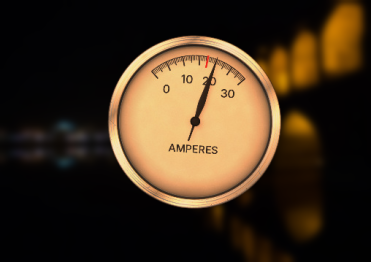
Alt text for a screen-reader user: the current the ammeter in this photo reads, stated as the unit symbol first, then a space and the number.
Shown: A 20
